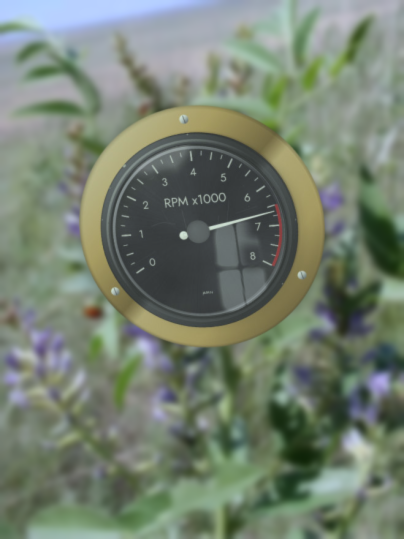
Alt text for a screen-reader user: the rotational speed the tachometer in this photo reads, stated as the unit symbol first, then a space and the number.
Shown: rpm 6625
